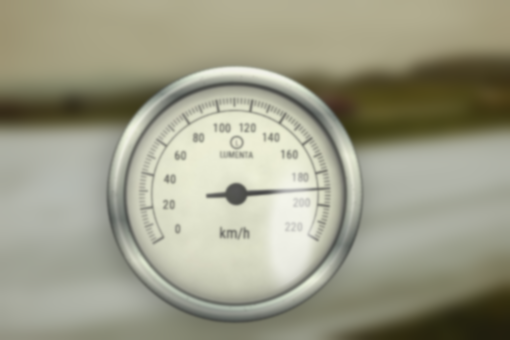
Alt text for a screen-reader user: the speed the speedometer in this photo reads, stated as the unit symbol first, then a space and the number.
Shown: km/h 190
